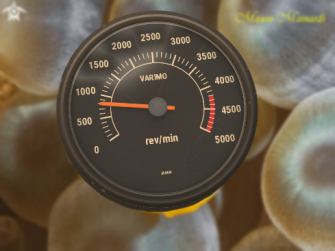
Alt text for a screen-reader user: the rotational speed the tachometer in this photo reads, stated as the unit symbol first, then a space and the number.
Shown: rpm 800
